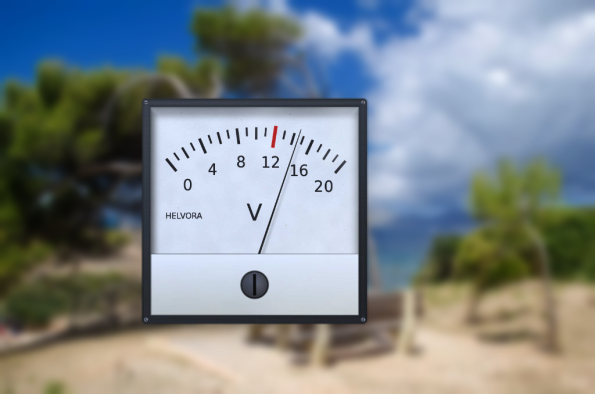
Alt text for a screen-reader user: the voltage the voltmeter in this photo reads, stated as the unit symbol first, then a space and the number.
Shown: V 14.5
